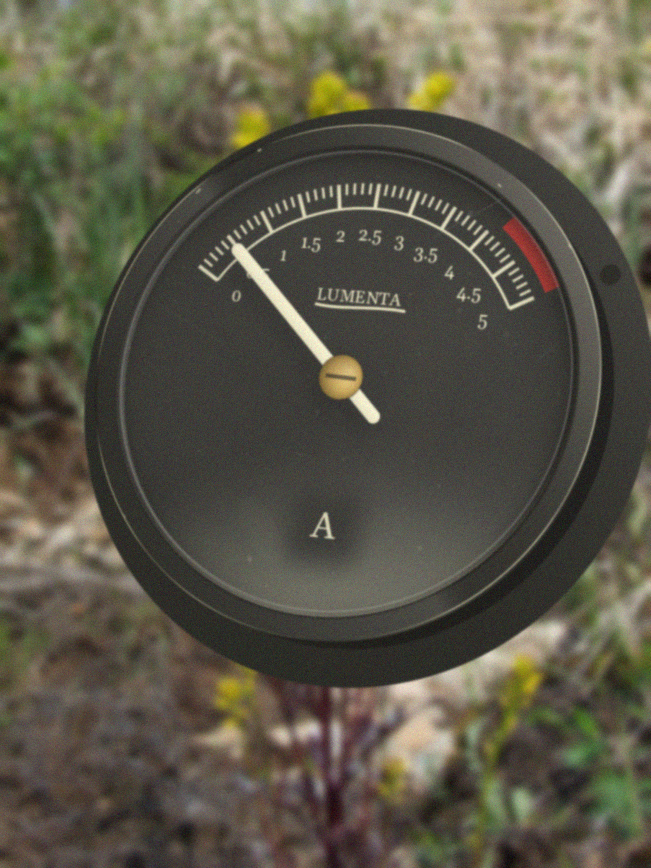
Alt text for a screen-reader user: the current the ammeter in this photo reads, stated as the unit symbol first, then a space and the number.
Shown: A 0.5
